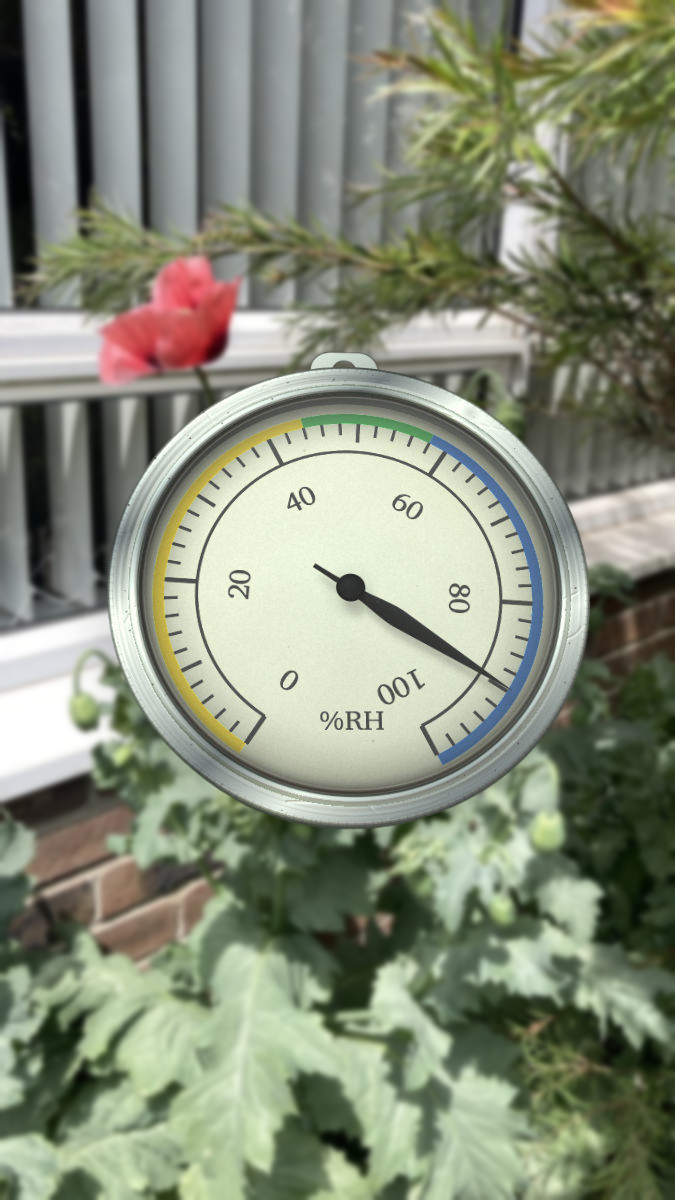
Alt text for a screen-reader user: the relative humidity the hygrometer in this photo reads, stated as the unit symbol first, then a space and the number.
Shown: % 90
